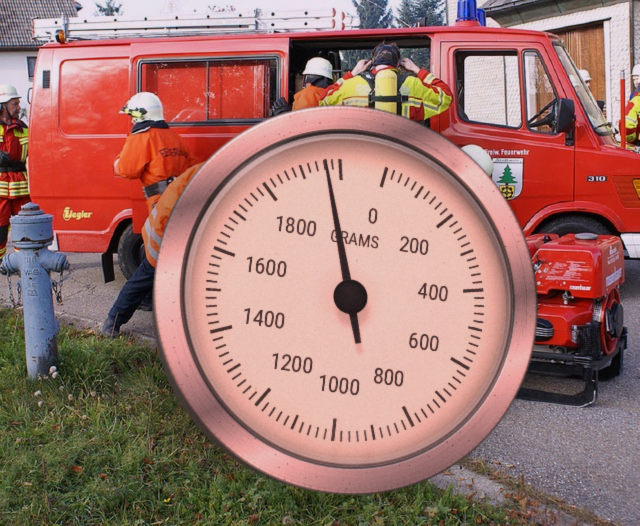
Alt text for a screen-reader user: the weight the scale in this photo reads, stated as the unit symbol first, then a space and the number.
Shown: g 1960
